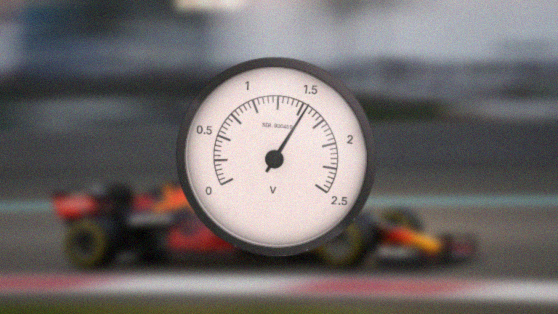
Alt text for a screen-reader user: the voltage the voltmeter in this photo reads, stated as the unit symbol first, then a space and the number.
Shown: V 1.55
